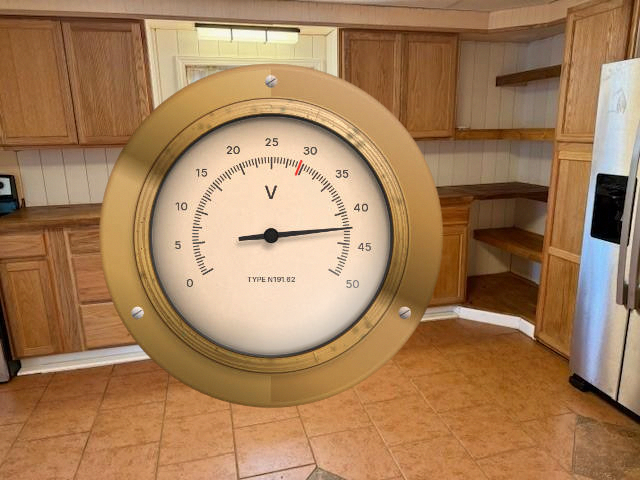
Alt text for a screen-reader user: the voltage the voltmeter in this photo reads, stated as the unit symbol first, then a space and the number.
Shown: V 42.5
